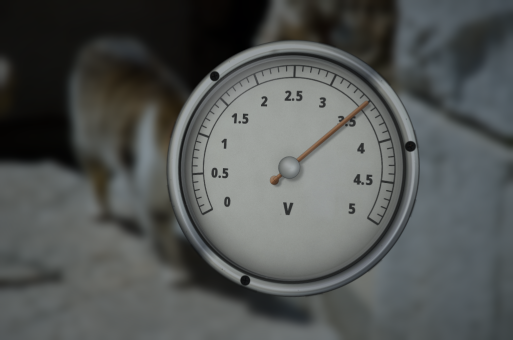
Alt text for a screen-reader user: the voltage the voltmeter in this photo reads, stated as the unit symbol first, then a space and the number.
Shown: V 3.5
